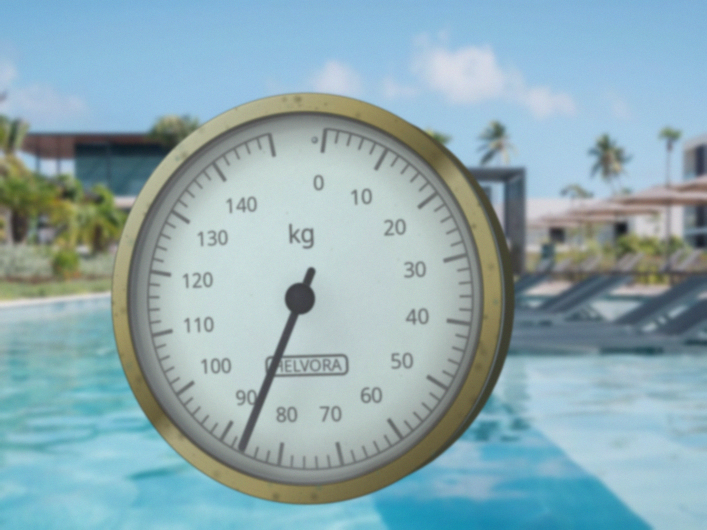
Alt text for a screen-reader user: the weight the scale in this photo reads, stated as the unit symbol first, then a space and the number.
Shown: kg 86
